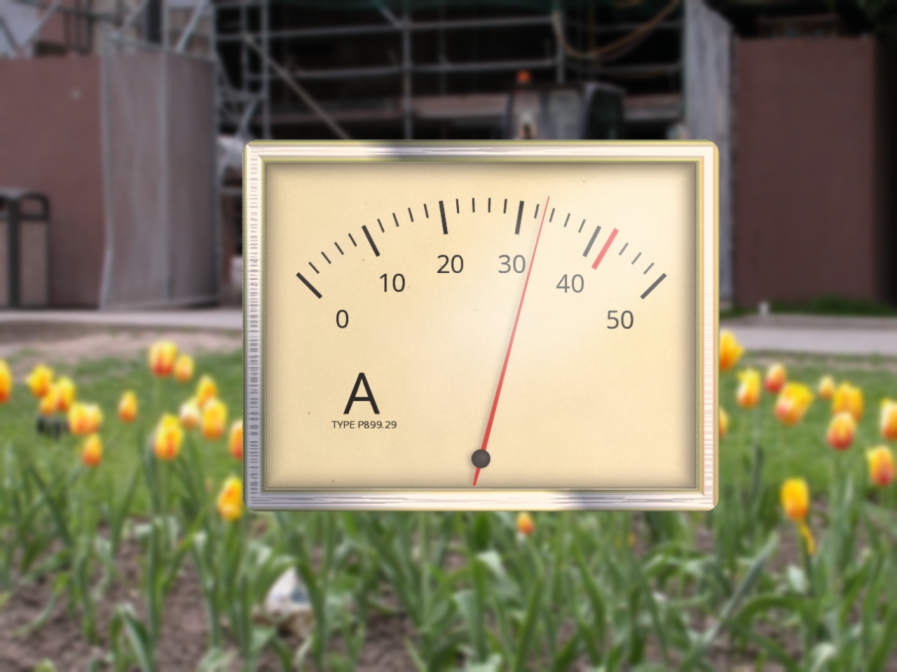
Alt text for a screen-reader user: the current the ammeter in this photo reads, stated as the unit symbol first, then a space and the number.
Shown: A 33
